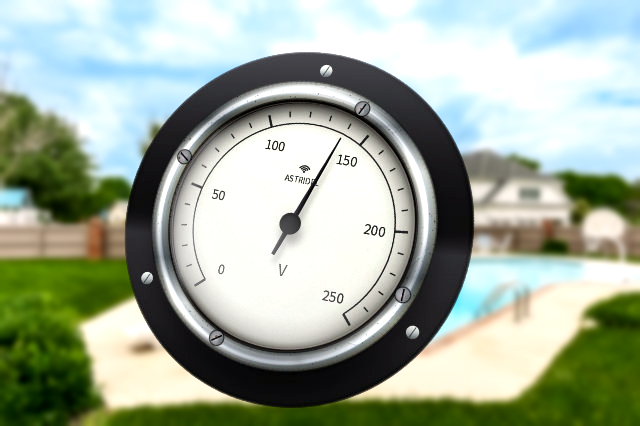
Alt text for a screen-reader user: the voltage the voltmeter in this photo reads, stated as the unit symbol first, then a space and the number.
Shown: V 140
